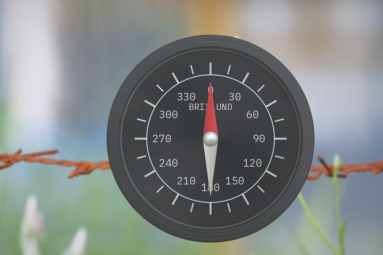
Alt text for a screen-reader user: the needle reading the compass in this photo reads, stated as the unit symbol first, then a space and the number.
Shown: ° 0
